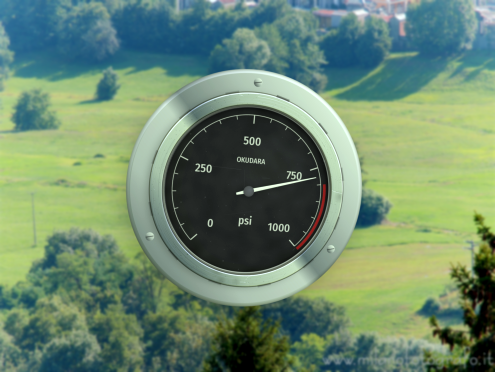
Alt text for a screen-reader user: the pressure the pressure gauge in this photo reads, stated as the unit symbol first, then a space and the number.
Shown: psi 775
